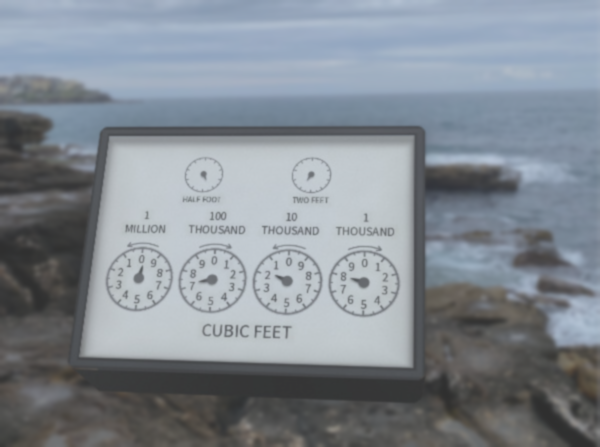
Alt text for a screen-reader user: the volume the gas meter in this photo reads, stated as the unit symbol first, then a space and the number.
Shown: ft³ 971800
